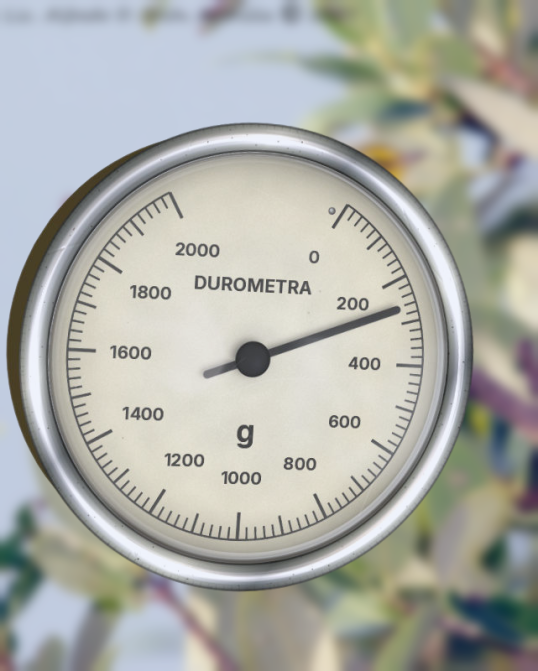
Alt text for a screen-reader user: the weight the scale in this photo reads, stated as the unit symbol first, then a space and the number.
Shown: g 260
